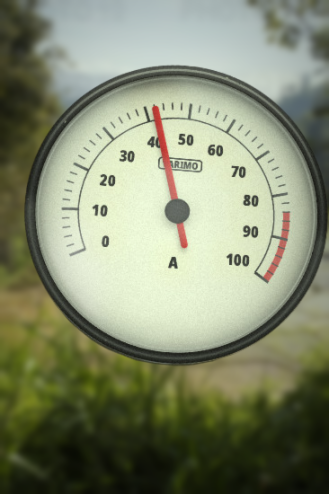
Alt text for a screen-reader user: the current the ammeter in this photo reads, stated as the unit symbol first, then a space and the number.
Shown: A 42
